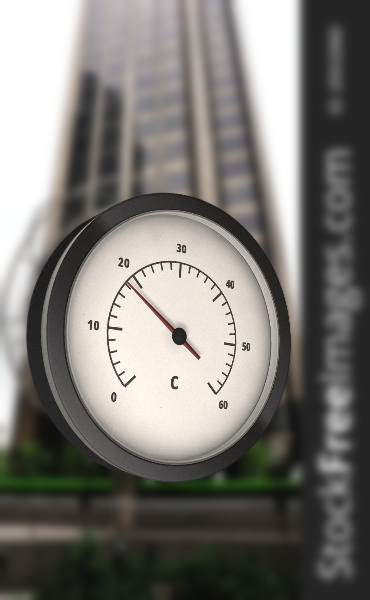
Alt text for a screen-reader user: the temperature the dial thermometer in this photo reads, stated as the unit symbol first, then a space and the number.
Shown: °C 18
